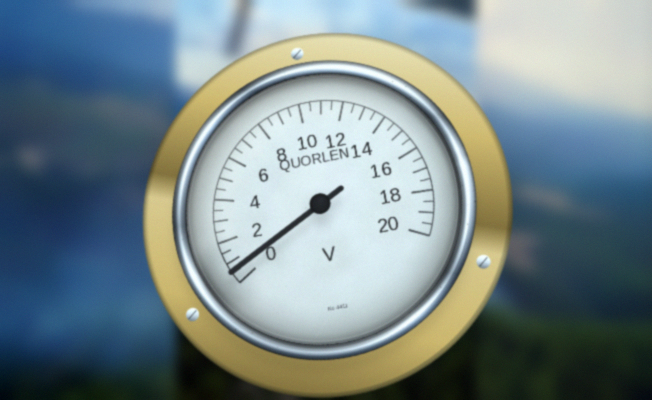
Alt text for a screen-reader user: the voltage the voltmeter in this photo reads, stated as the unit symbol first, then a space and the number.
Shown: V 0.5
